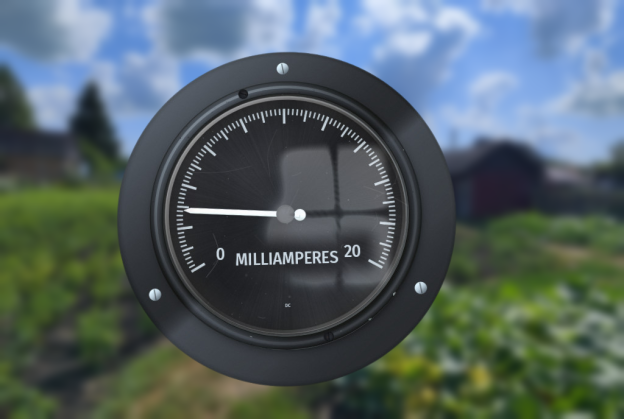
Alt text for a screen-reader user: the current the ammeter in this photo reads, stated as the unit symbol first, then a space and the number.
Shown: mA 2.8
